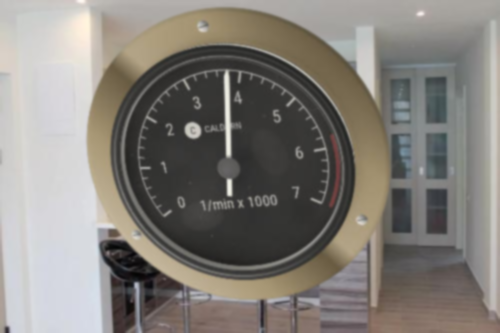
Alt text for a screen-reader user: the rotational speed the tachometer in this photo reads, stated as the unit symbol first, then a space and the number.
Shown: rpm 3800
